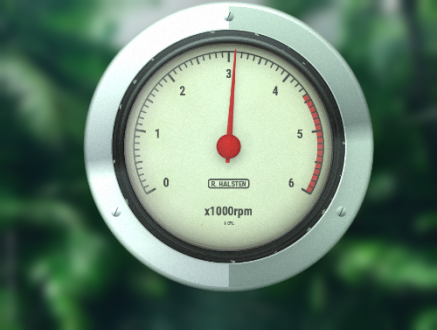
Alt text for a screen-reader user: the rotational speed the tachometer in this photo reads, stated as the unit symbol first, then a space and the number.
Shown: rpm 3100
